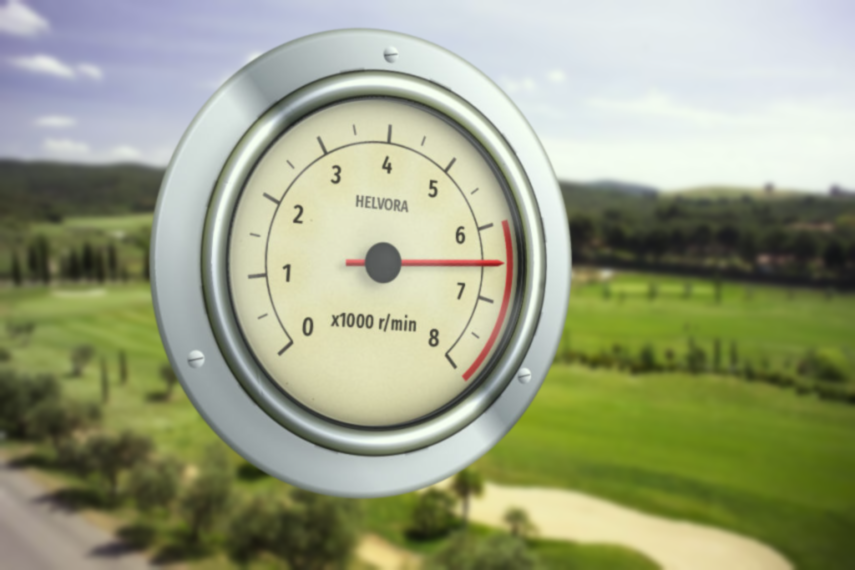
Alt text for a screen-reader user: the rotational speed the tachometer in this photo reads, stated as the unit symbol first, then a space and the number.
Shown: rpm 6500
